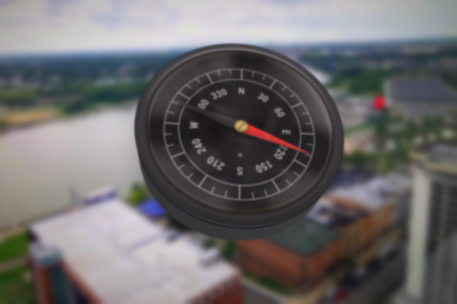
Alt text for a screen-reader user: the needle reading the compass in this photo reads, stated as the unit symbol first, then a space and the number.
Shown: ° 110
